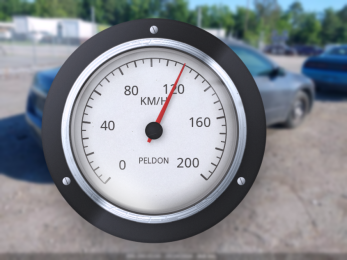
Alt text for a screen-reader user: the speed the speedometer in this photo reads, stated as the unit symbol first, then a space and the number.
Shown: km/h 120
